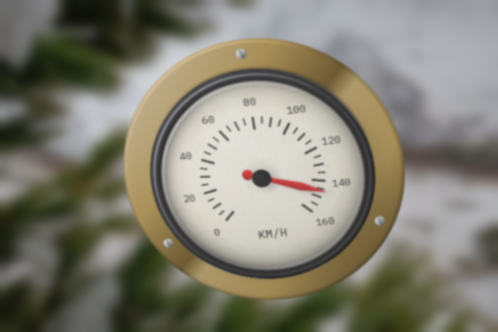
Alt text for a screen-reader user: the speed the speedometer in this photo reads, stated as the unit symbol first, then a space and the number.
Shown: km/h 145
